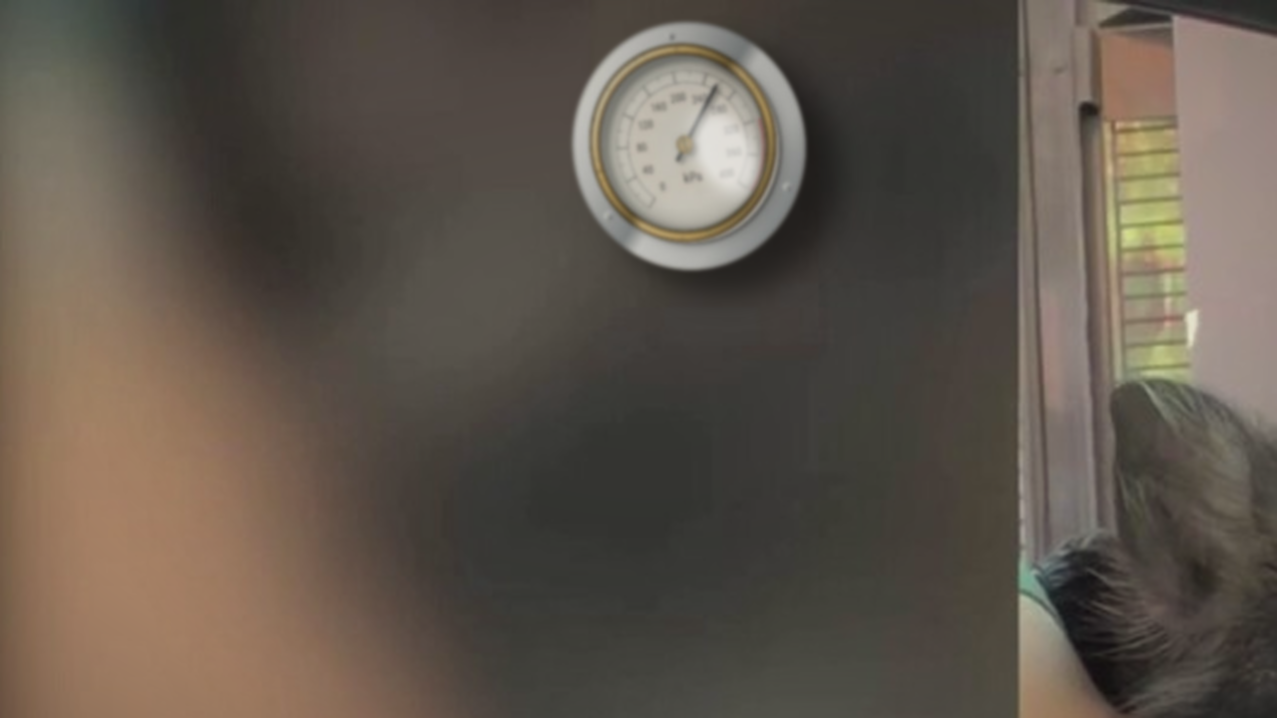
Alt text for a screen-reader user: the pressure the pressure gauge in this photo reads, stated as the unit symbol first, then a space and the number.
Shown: kPa 260
